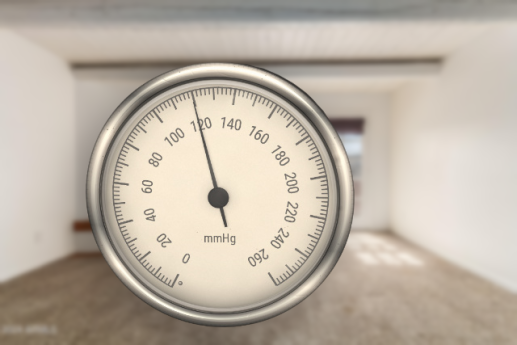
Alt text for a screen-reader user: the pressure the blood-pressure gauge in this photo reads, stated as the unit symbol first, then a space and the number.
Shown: mmHg 120
